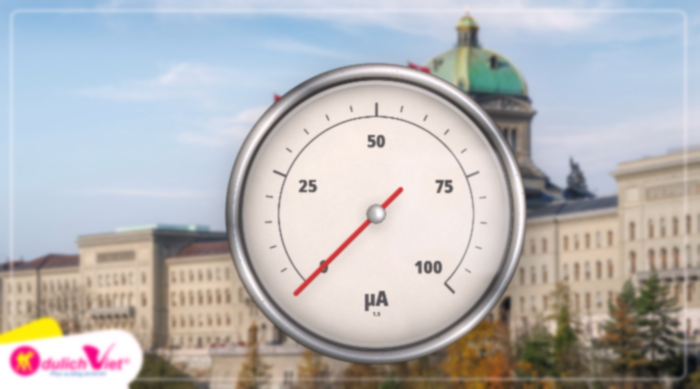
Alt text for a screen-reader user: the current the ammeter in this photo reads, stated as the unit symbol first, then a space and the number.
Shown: µA 0
